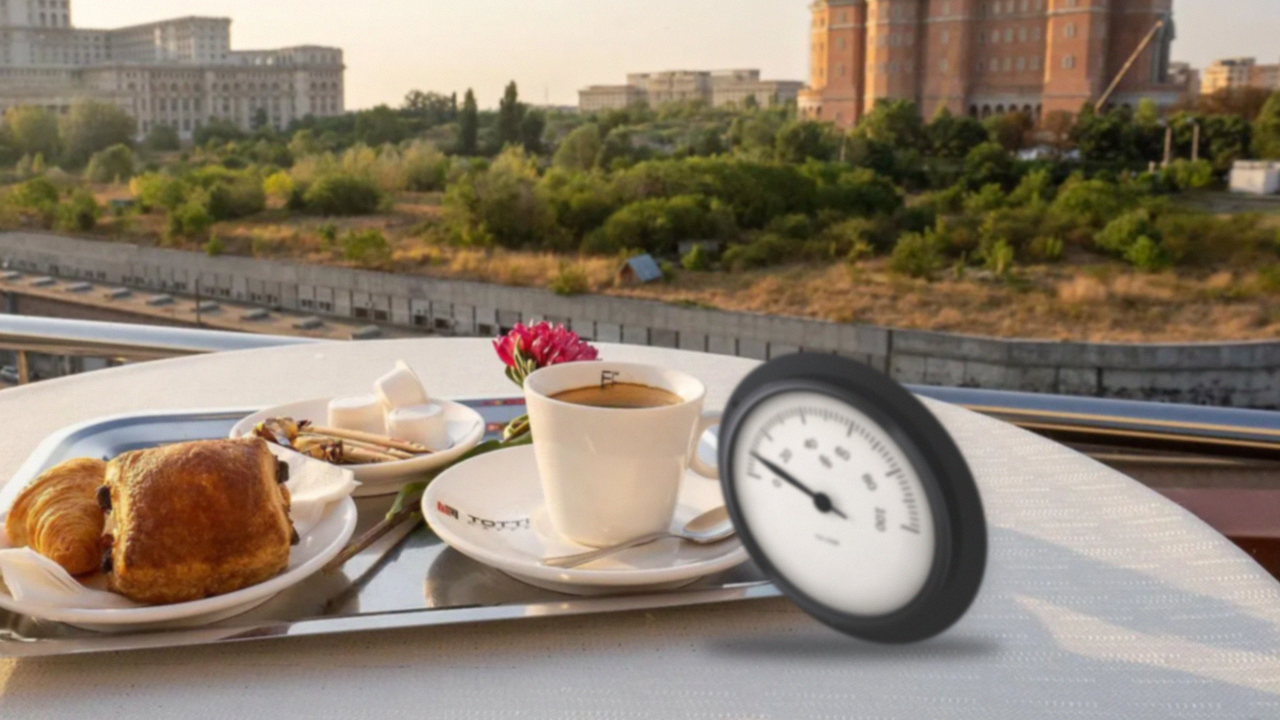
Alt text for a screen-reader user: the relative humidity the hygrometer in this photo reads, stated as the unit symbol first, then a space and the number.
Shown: % 10
